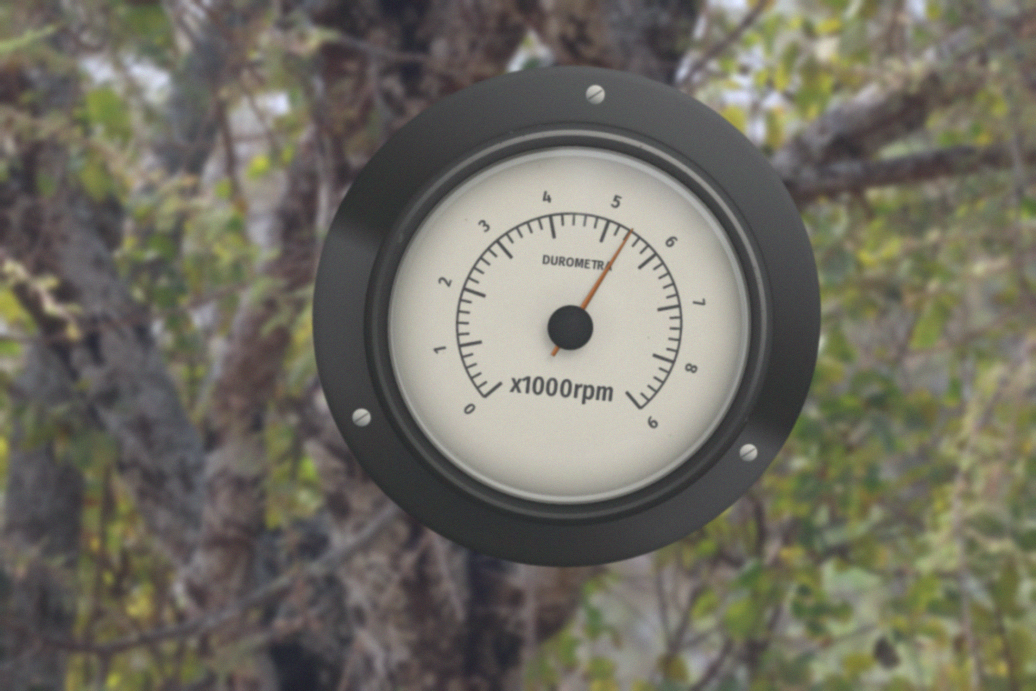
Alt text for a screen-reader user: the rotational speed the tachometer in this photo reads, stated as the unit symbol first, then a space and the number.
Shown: rpm 5400
